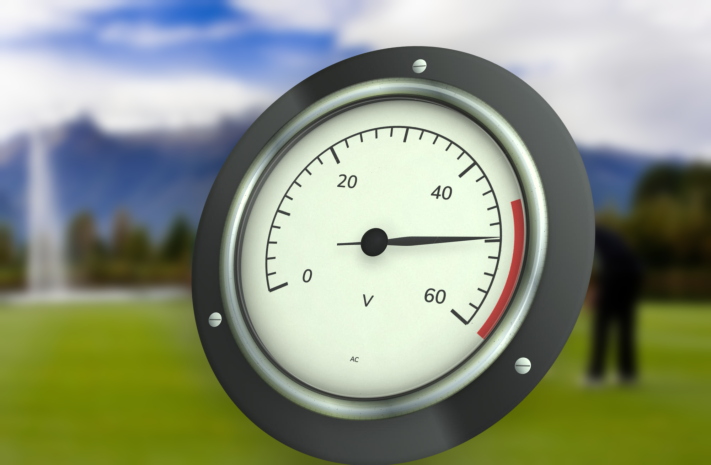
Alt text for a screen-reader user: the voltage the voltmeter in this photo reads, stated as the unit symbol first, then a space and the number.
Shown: V 50
